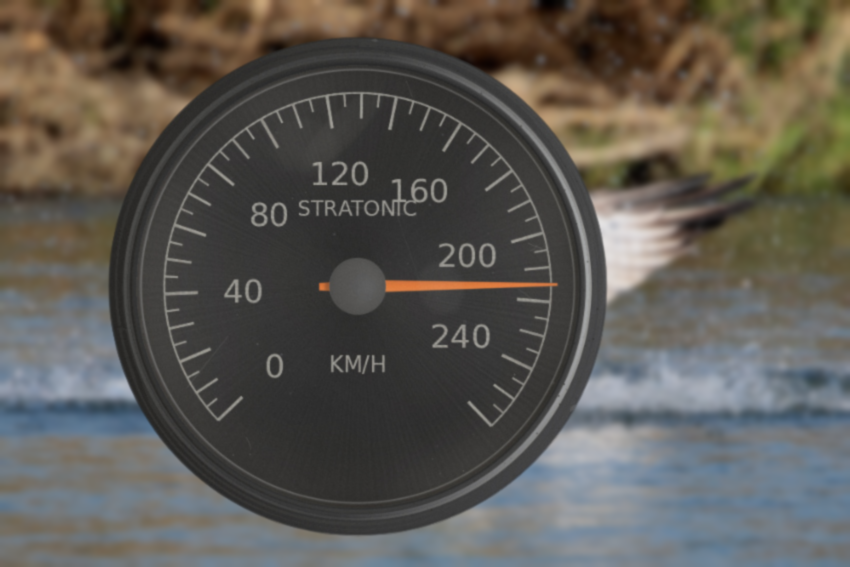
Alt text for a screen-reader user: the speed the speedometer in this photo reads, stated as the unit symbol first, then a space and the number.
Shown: km/h 215
